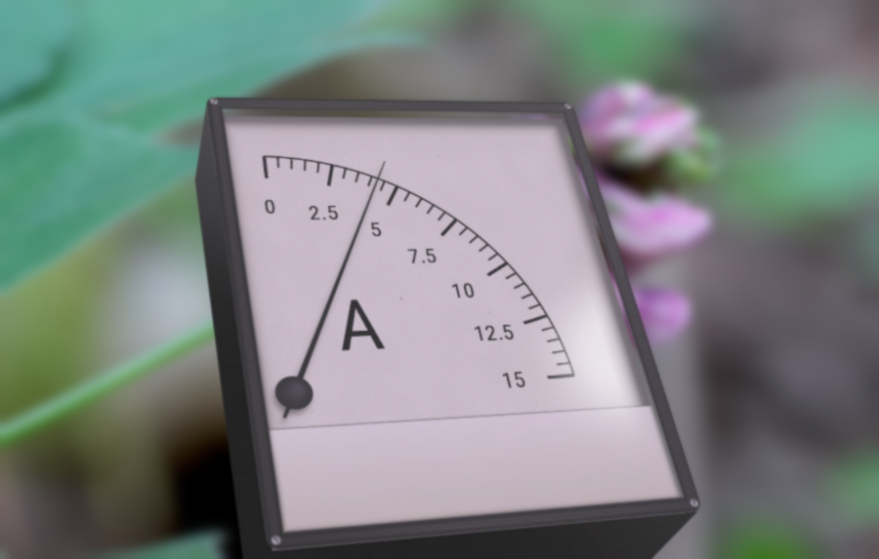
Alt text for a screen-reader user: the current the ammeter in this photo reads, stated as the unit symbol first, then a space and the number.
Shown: A 4.25
